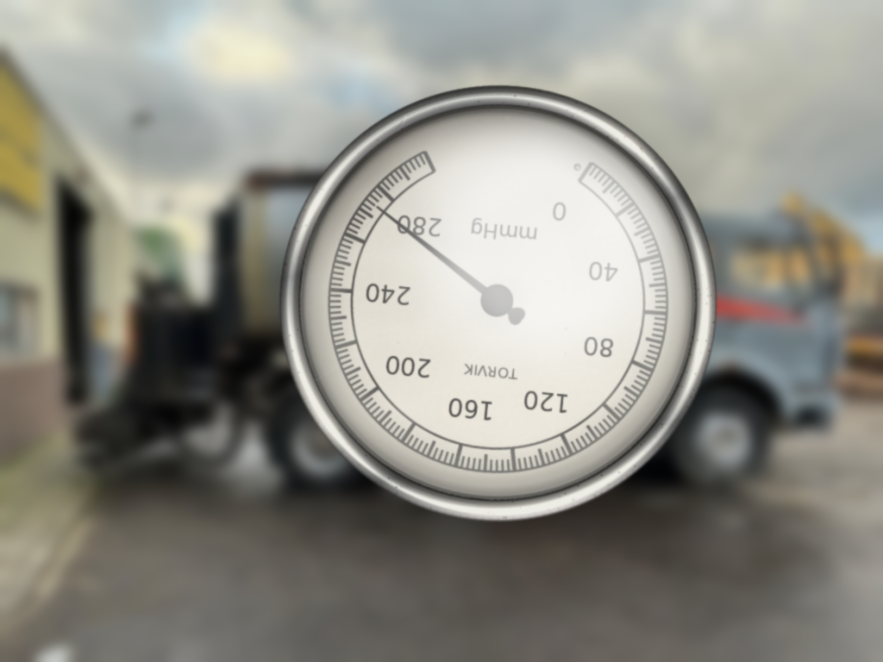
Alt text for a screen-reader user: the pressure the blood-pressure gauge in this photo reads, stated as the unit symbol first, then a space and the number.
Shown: mmHg 274
